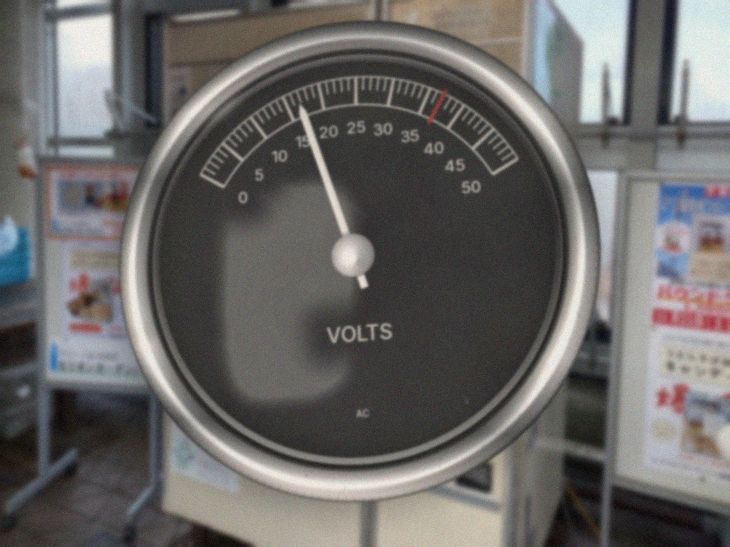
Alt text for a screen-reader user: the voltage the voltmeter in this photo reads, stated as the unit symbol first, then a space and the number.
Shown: V 17
